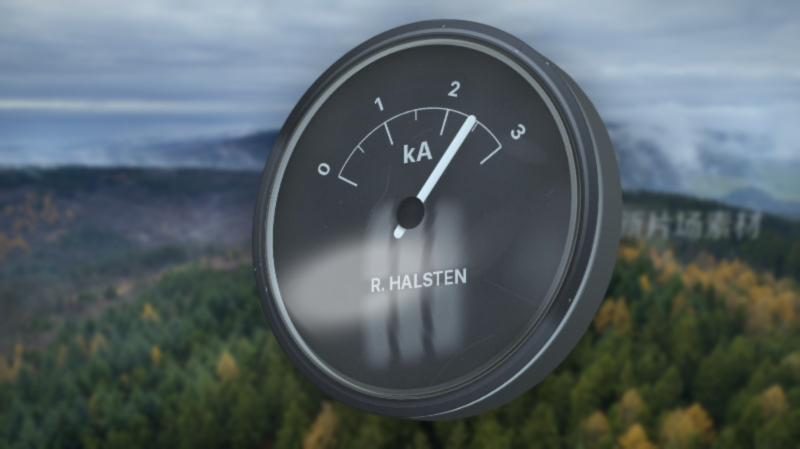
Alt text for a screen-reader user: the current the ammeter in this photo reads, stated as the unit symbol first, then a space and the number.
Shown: kA 2.5
